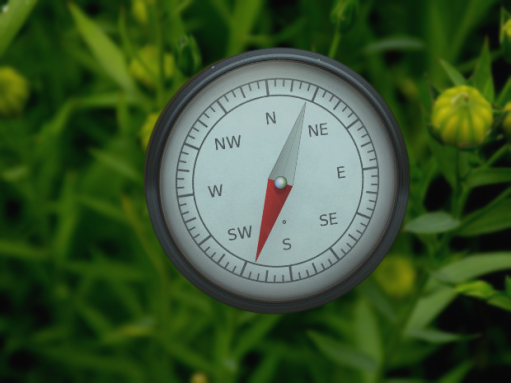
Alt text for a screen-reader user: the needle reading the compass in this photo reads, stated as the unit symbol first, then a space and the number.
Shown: ° 205
